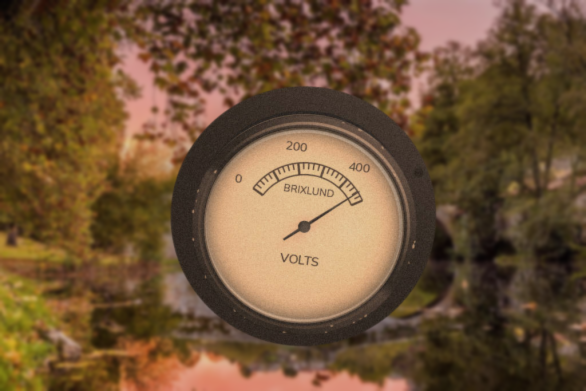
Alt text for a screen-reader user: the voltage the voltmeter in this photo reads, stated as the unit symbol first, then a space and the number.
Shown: V 460
